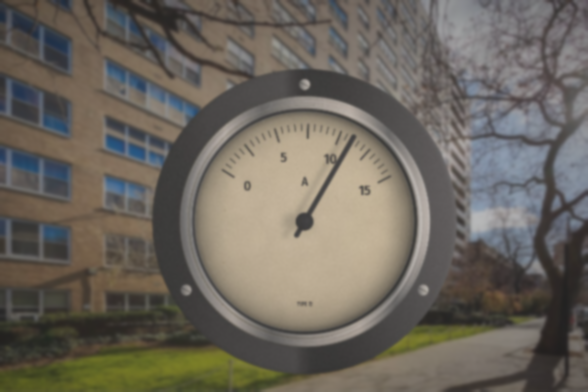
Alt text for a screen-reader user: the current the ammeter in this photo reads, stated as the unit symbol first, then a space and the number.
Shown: A 11
